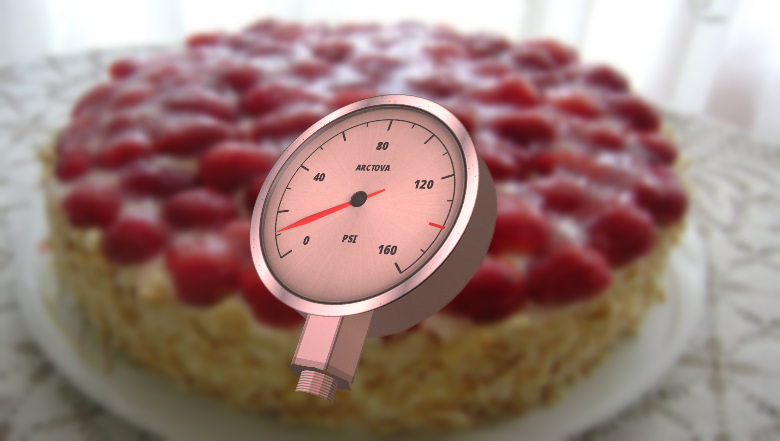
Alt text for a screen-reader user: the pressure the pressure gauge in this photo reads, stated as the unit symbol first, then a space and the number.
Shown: psi 10
